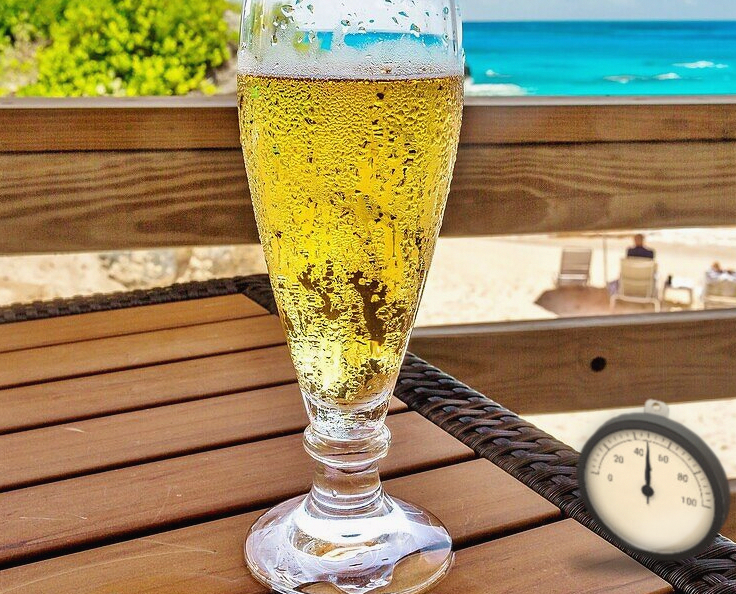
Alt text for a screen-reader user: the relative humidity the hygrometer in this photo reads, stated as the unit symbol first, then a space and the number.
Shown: % 48
